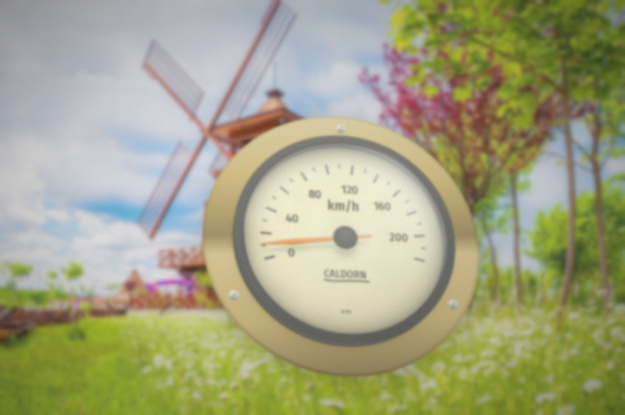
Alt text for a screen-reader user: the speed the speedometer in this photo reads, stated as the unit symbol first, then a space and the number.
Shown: km/h 10
